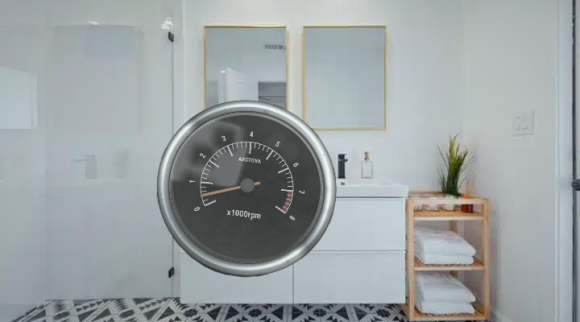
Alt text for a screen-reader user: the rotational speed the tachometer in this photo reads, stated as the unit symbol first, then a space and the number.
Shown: rpm 400
